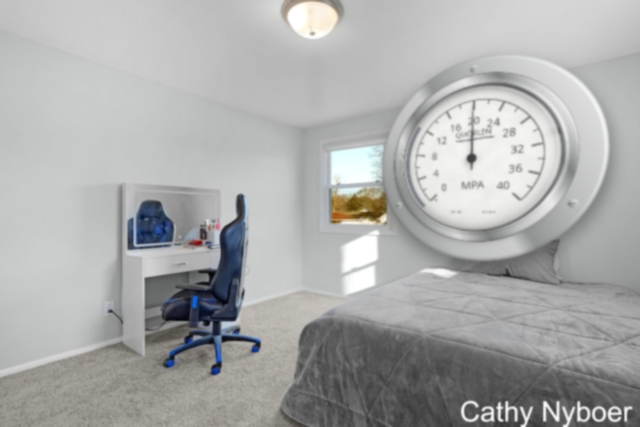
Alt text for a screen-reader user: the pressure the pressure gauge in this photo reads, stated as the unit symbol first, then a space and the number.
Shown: MPa 20
